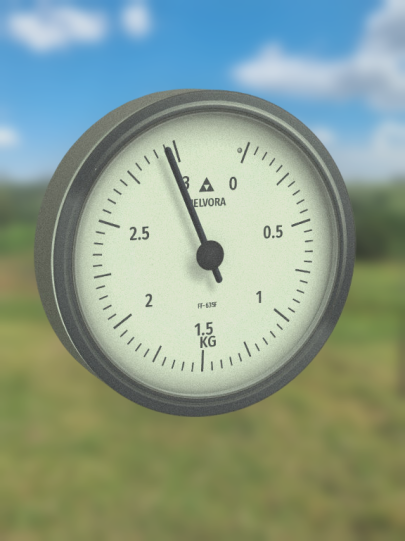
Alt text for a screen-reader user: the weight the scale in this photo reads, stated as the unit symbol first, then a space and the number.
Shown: kg 2.95
